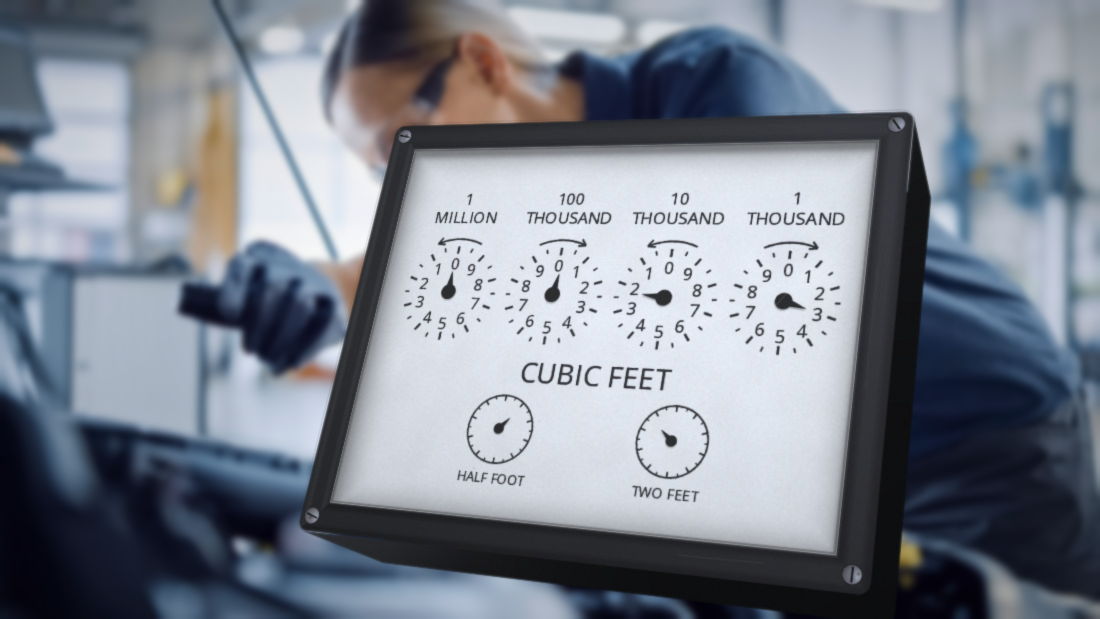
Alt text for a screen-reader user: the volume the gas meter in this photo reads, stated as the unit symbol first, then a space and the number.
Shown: ft³ 2300
